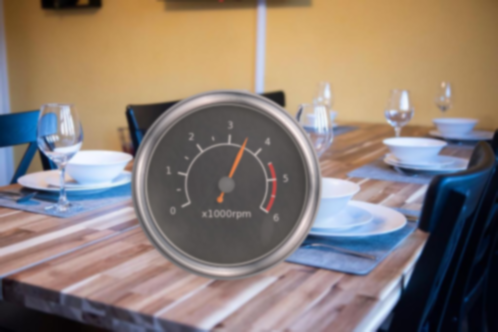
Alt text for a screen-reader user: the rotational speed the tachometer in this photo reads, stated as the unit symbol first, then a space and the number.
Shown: rpm 3500
